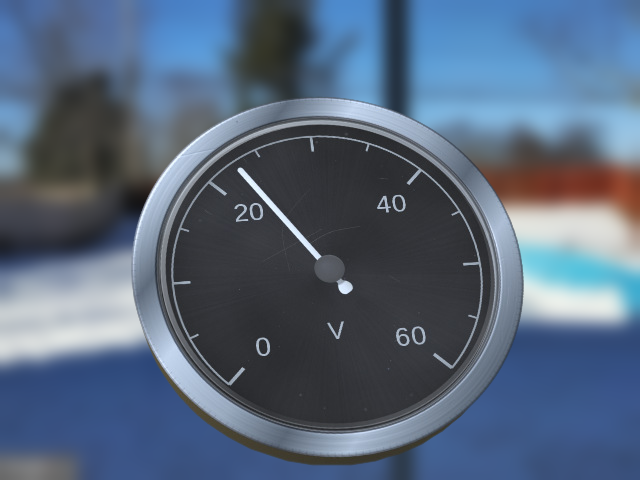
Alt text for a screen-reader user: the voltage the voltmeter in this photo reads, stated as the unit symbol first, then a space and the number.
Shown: V 22.5
